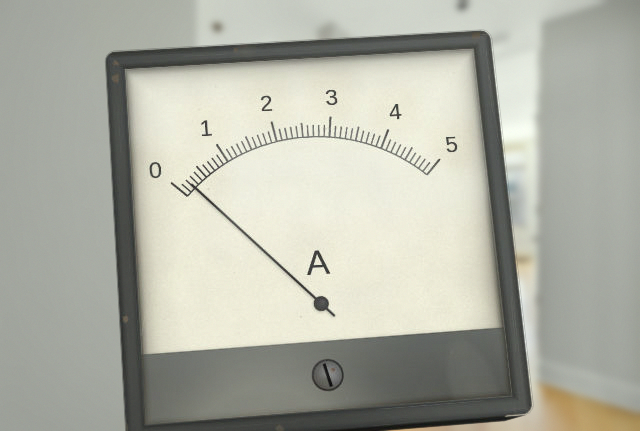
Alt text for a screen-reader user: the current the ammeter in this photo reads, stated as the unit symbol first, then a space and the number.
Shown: A 0.2
